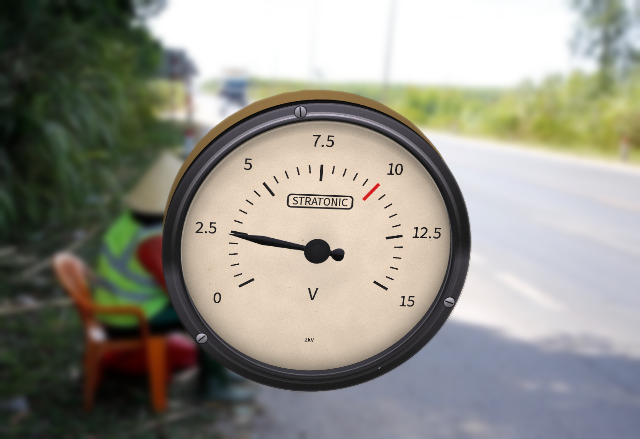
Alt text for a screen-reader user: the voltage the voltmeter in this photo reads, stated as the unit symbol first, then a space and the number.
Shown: V 2.5
